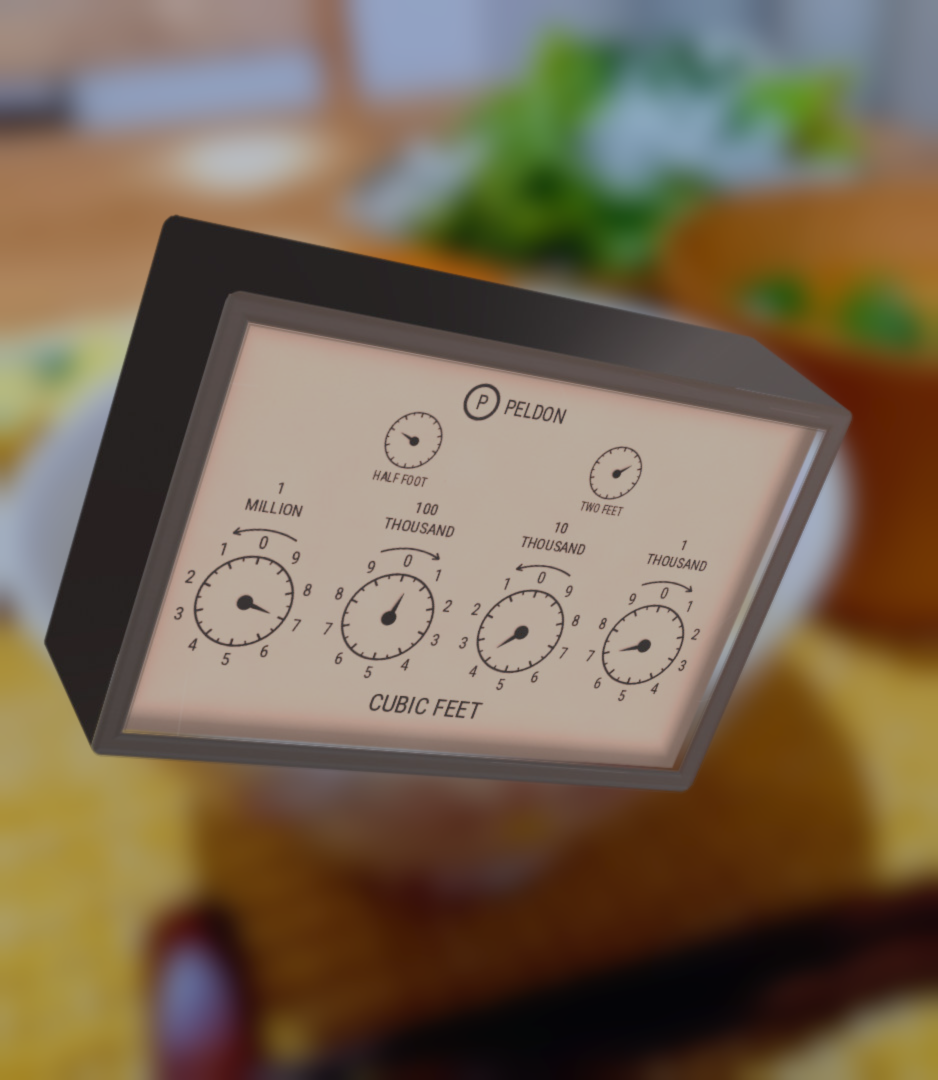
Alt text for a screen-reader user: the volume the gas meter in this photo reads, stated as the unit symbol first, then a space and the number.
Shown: ft³ 703700
